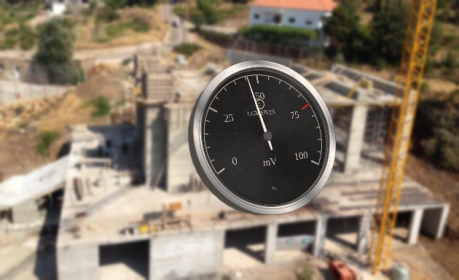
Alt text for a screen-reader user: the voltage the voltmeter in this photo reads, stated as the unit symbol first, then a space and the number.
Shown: mV 45
